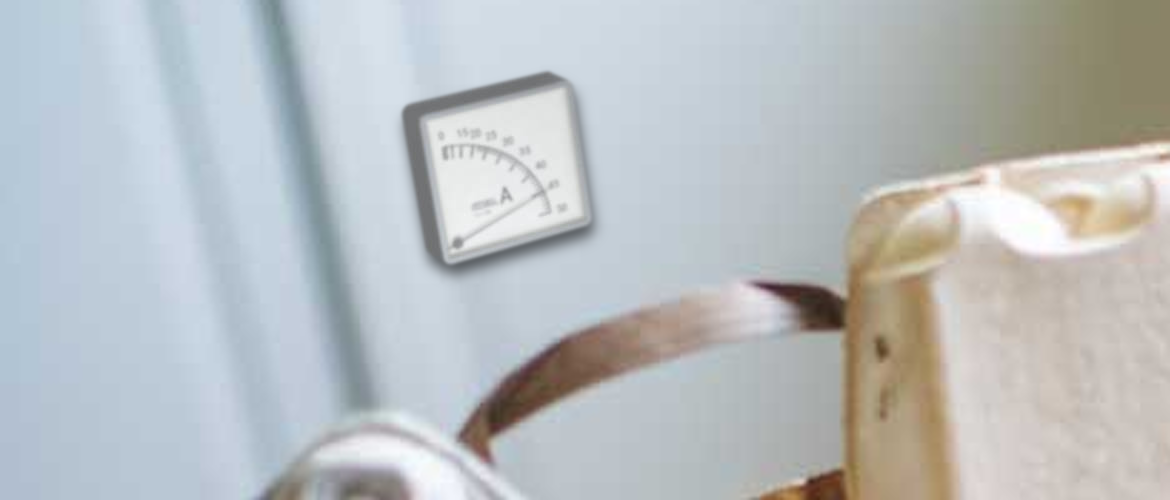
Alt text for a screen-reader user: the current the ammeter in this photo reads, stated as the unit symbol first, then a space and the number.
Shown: A 45
